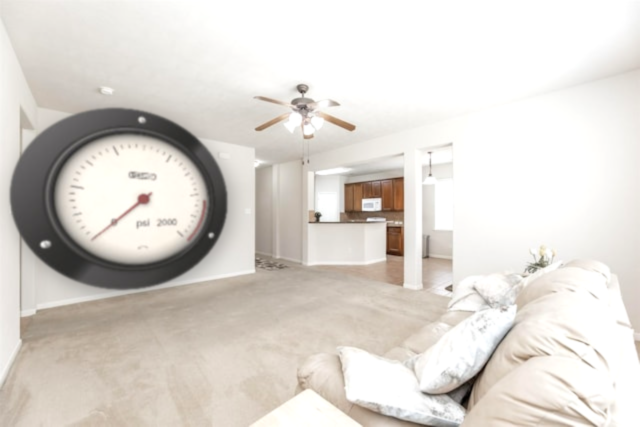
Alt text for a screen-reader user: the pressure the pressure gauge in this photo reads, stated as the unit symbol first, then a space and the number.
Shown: psi 0
